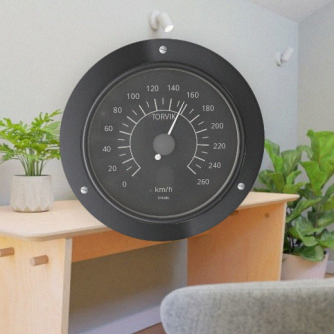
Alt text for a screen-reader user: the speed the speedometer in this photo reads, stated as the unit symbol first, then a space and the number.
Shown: km/h 155
